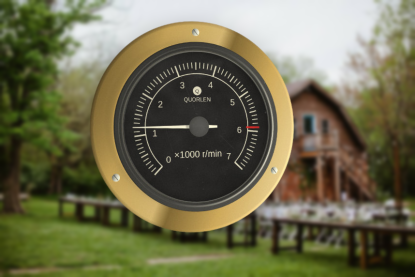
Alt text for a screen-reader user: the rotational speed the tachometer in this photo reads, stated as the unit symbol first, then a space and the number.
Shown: rpm 1200
